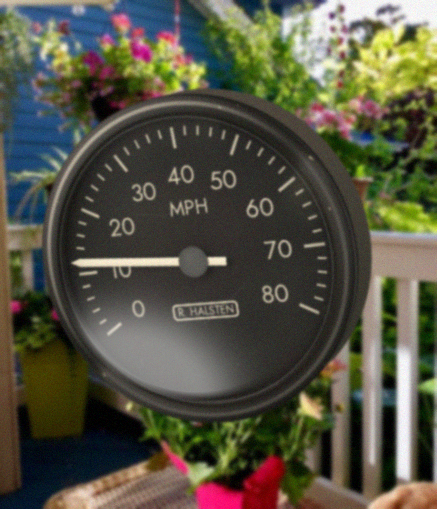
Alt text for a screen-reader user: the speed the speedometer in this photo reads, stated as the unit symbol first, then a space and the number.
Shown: mph 12
